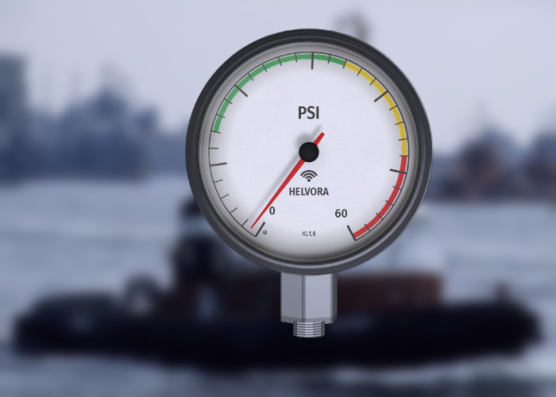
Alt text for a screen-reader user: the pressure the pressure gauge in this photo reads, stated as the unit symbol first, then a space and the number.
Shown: psi 1
